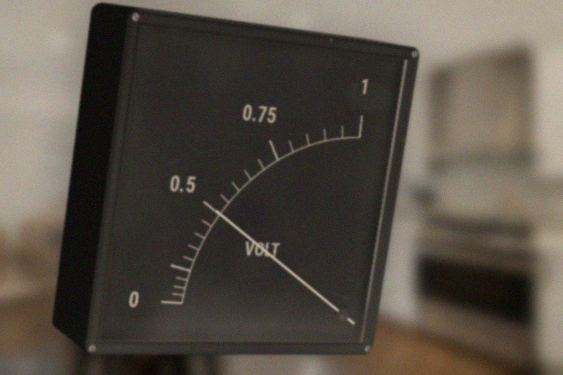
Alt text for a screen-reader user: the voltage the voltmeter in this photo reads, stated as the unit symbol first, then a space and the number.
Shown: V 0.5
